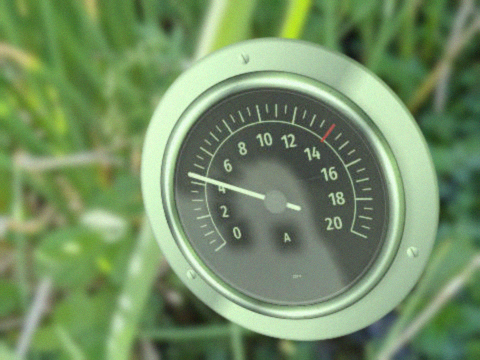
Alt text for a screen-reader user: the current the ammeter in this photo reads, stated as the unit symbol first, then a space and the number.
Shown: A 4.5
